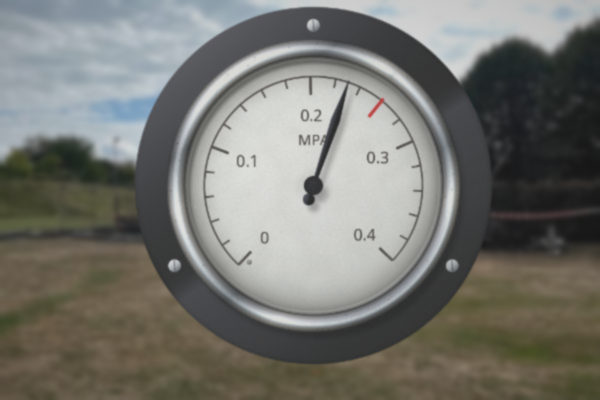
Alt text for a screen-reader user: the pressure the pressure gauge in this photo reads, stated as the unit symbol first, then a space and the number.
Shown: MPa 0.23
